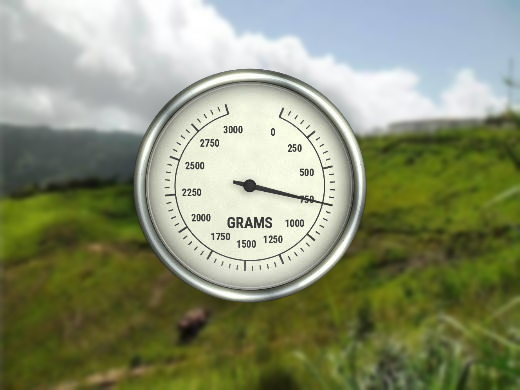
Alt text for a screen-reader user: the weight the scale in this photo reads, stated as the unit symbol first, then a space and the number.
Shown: g 750
